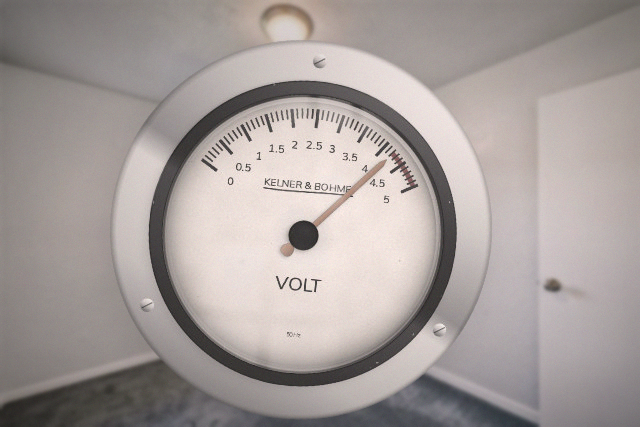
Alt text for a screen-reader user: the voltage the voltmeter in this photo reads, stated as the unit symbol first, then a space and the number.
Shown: V 4.2
